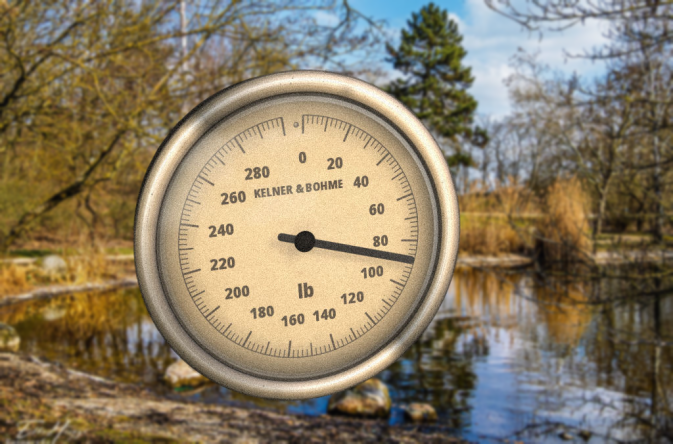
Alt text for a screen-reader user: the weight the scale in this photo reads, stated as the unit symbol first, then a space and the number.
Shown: lb 88
